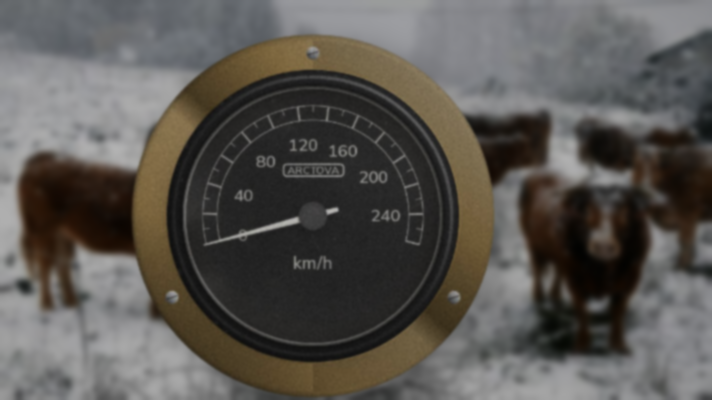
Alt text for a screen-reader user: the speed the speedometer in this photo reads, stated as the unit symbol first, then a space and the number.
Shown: km/h 0
